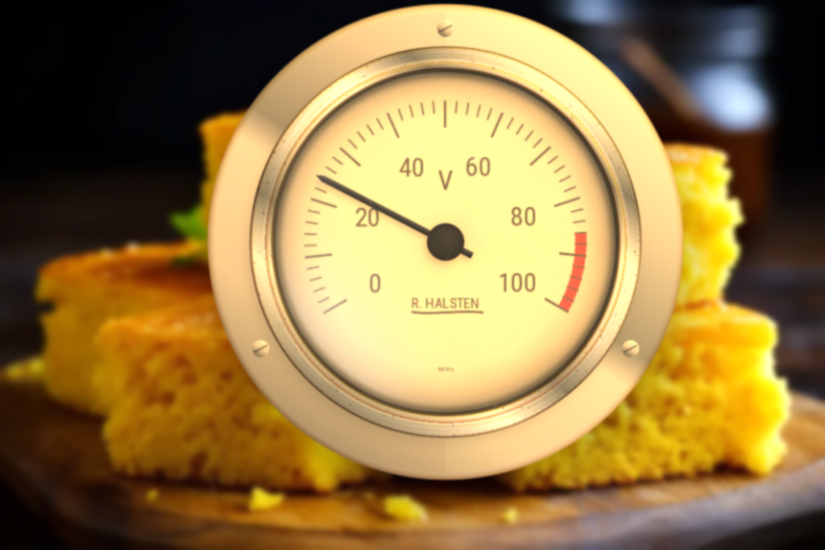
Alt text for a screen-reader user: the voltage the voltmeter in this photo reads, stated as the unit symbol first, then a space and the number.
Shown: V 24
